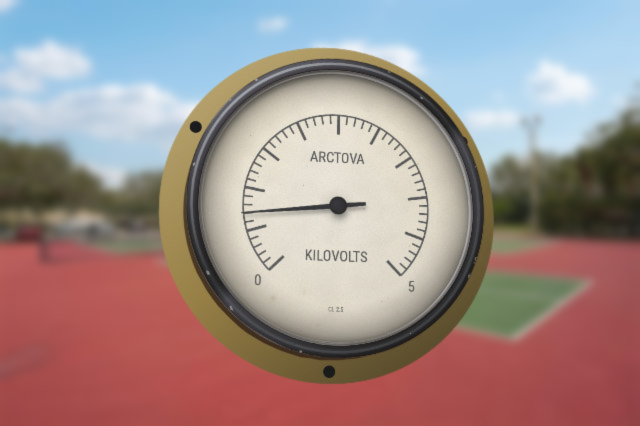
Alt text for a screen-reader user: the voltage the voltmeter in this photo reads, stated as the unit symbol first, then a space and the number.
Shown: kV 0.7
